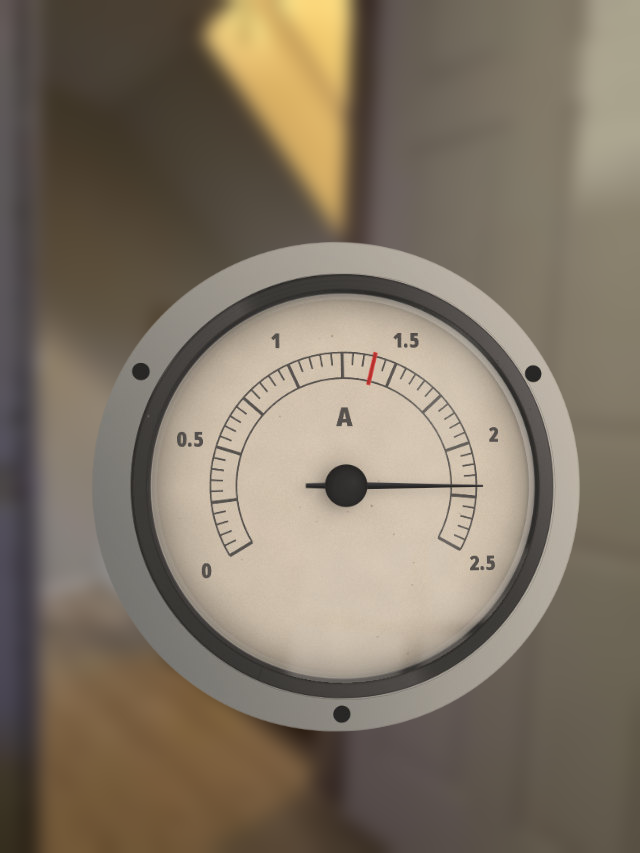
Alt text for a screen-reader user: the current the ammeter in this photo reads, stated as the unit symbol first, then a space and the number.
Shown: A 2.2
